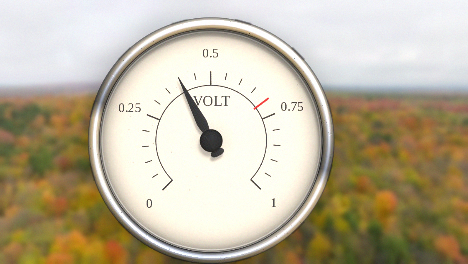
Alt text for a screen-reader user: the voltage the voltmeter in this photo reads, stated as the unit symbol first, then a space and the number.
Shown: V 0.4
